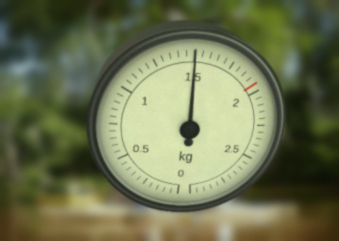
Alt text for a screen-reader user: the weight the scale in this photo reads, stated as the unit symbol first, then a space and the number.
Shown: kg 1.5
